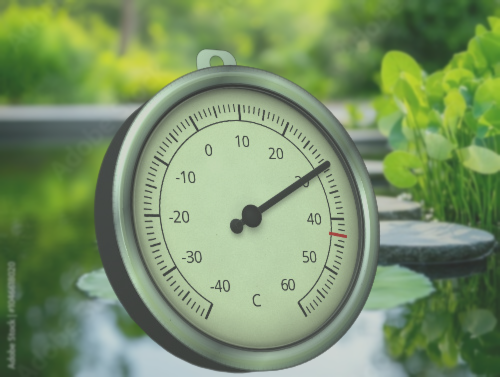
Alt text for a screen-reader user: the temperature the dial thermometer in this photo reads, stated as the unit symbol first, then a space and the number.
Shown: °C 30
